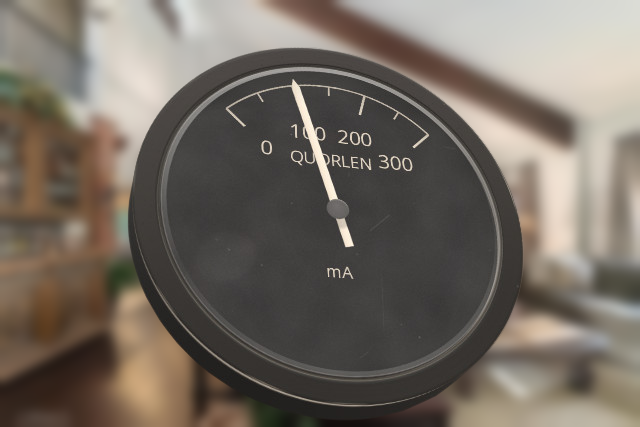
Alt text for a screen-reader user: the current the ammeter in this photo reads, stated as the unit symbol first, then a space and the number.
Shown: mA 100
